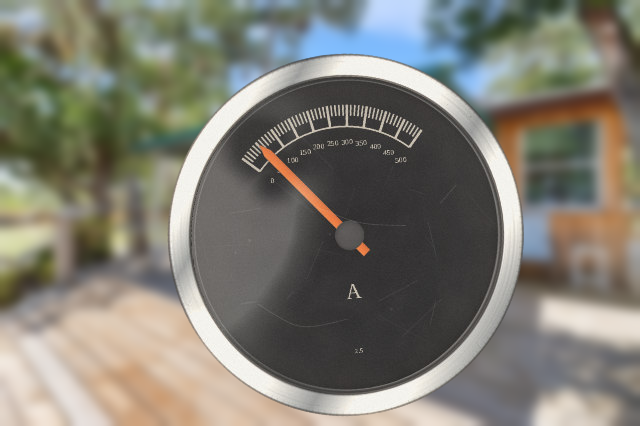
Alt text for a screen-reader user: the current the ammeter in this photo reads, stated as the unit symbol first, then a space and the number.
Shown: A 50
